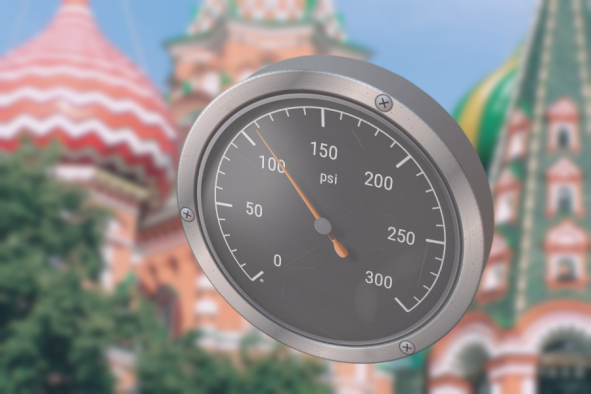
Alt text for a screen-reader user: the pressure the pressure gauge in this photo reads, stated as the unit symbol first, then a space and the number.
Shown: psi 110
